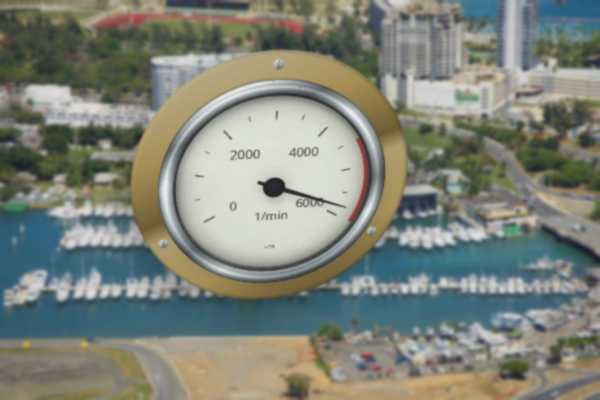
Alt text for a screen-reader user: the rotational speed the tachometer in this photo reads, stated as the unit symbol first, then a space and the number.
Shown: rpm 5750
